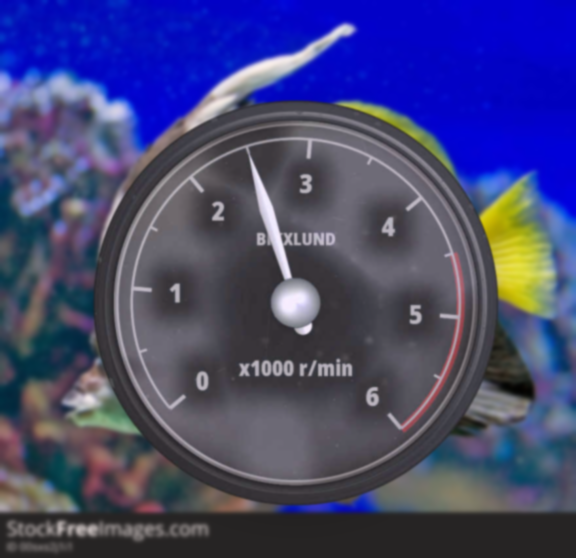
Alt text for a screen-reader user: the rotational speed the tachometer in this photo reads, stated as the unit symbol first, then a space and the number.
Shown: rpm 2500
